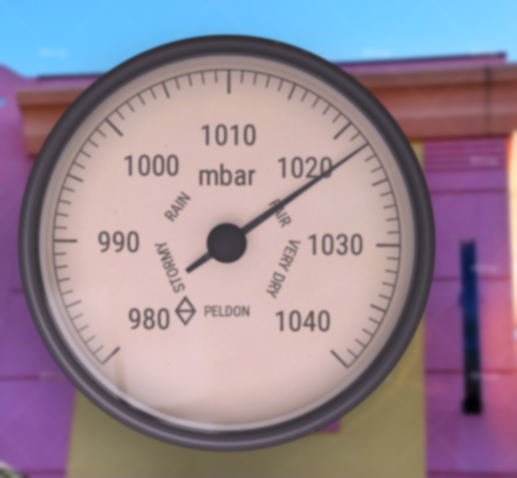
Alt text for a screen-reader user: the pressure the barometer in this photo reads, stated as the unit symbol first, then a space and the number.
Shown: mbar 1022
